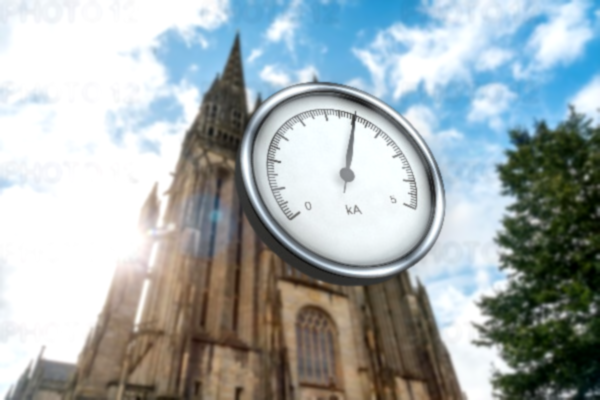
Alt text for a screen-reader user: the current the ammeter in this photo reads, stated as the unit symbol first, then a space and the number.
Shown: kA 3
